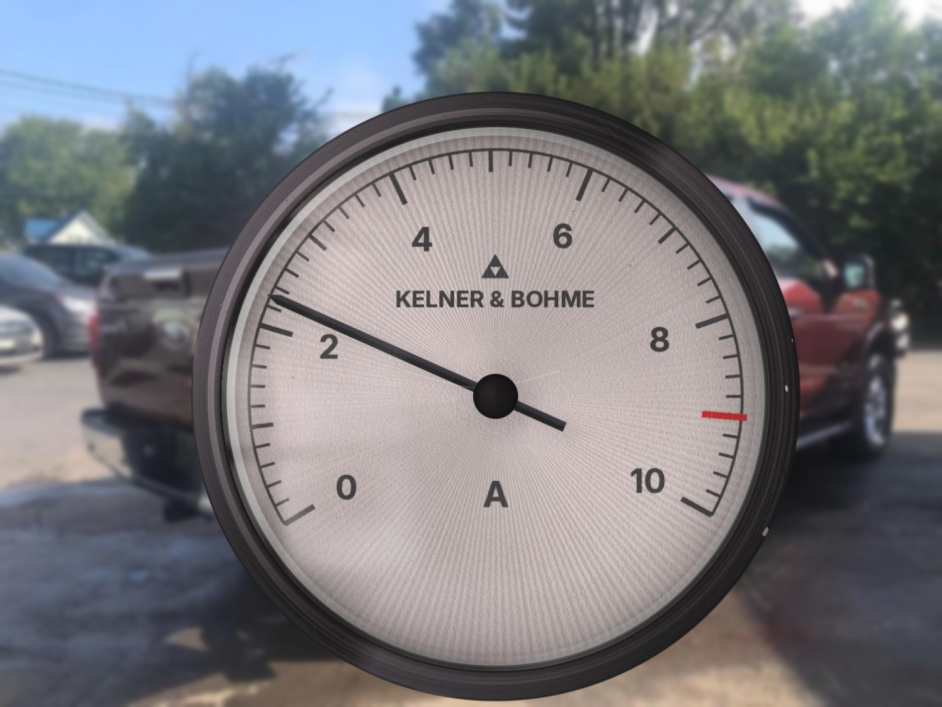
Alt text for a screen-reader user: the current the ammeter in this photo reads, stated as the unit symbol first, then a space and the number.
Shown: A 2.3
